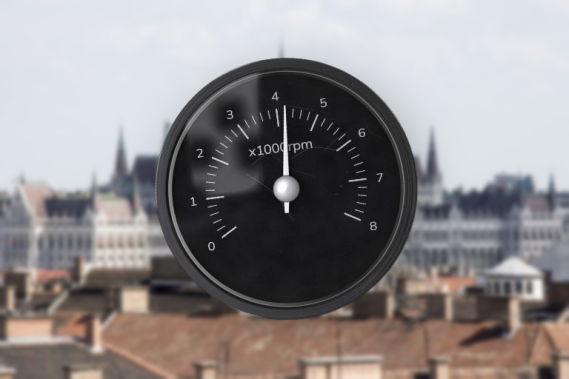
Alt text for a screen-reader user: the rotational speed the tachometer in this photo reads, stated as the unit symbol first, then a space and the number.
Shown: rpm 4200
